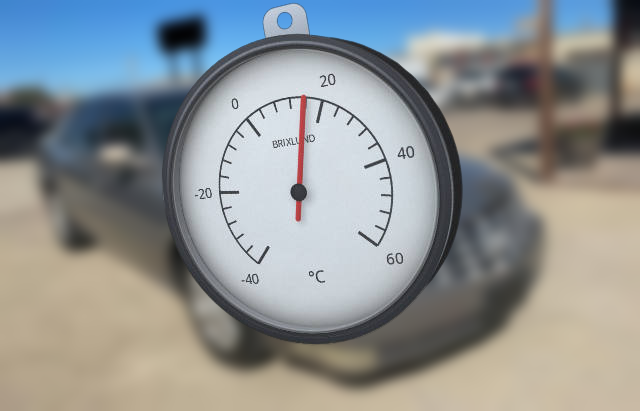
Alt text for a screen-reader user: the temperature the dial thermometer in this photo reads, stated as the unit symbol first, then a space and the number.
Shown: °C 16
